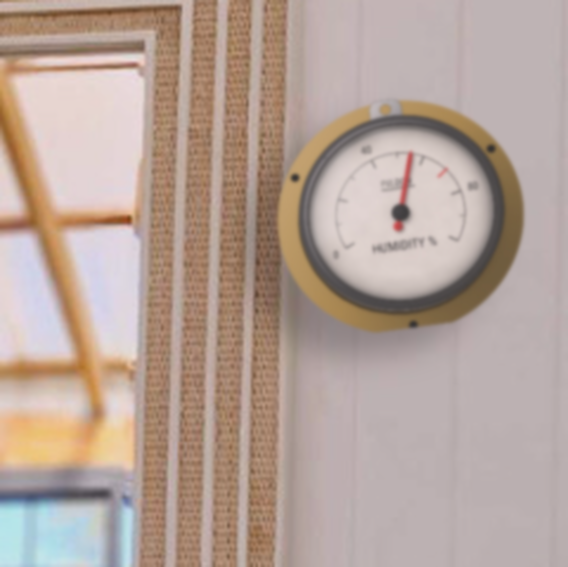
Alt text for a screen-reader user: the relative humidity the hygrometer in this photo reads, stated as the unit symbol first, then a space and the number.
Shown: % 55
